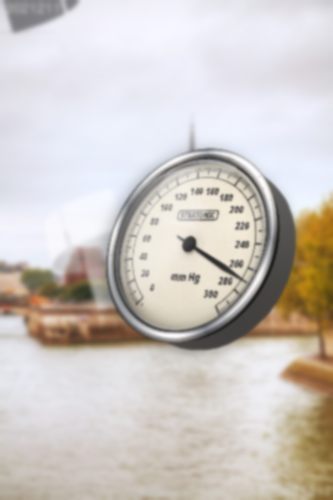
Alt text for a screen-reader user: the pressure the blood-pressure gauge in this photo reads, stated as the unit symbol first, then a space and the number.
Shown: mmHg 270
